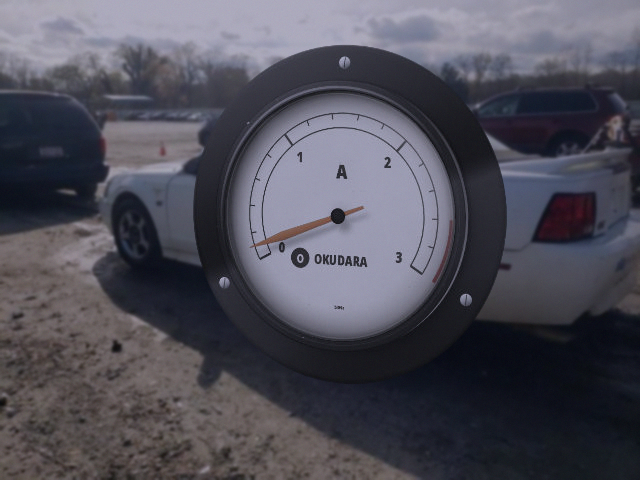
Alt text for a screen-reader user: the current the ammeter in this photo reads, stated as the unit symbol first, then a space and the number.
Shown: A 0.1
